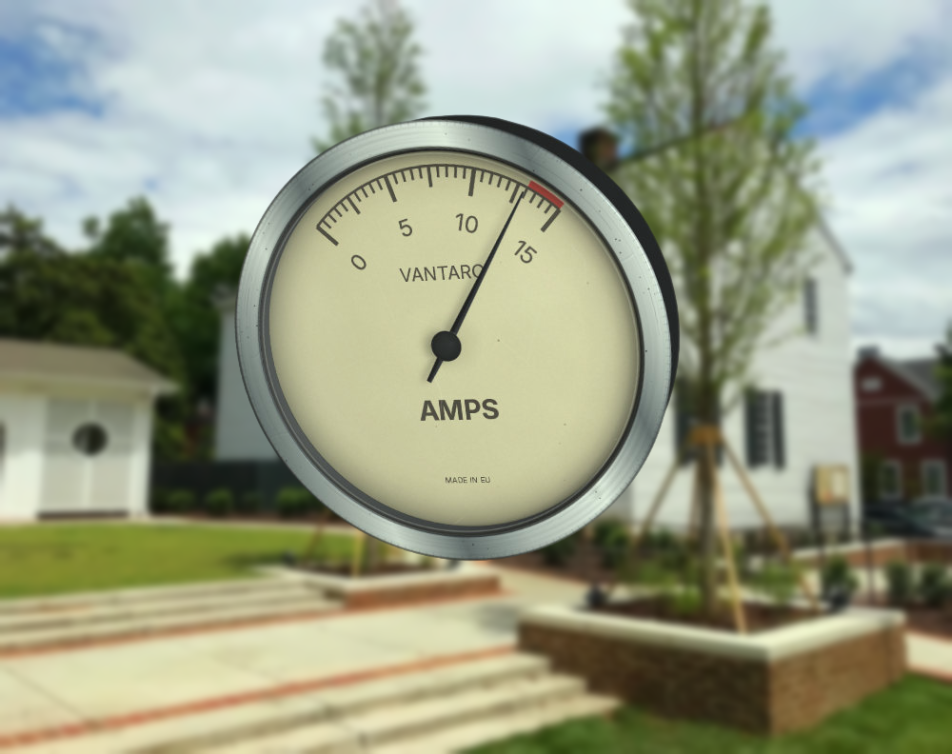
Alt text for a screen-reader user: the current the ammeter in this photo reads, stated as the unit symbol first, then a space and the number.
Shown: A 13
